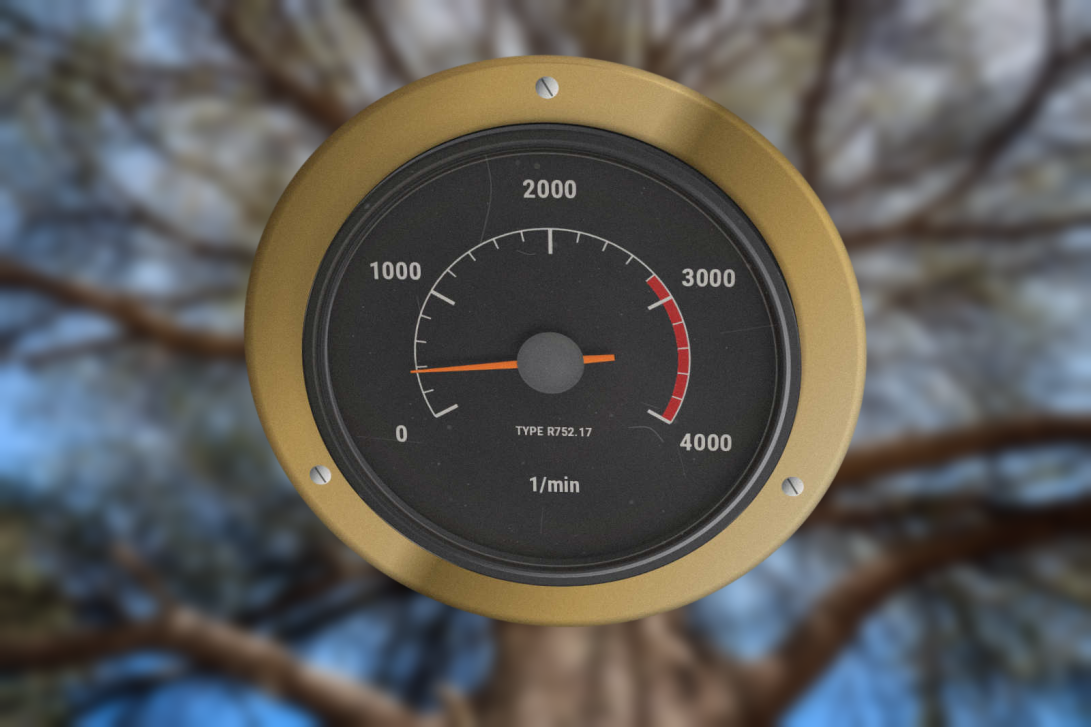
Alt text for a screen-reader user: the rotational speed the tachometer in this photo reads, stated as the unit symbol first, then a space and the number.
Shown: rpm 400
